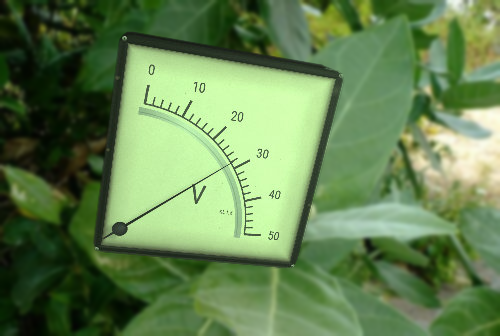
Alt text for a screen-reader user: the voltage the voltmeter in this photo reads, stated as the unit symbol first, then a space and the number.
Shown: V 28
